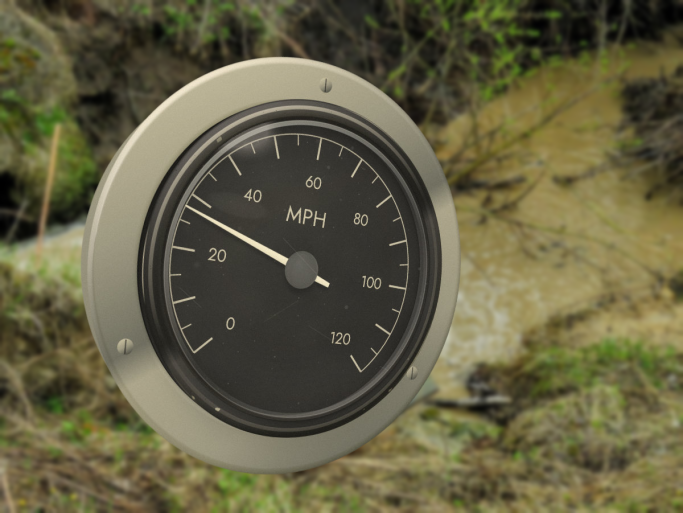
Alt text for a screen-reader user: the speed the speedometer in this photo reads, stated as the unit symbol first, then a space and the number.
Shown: mph 27.5
